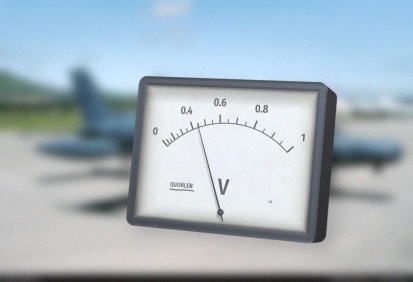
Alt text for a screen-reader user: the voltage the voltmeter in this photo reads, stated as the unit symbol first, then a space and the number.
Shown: V 0.45
